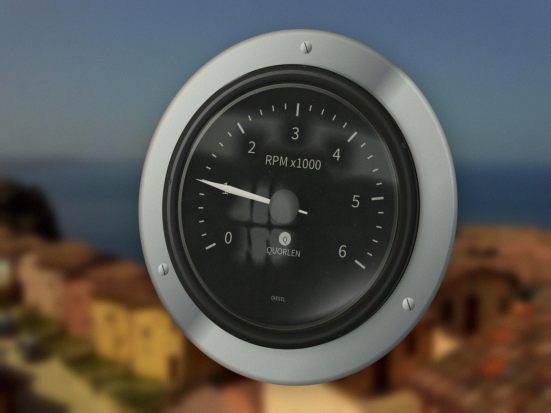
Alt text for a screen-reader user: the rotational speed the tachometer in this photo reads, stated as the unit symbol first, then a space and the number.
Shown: rpm 1000
